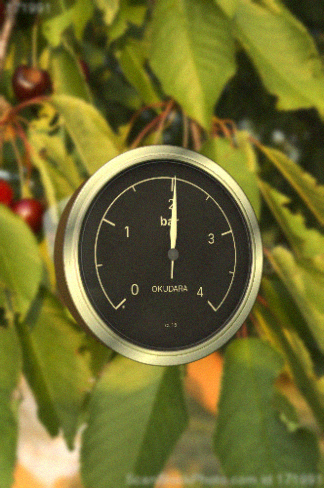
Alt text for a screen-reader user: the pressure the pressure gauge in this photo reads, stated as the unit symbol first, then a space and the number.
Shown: bar 2
